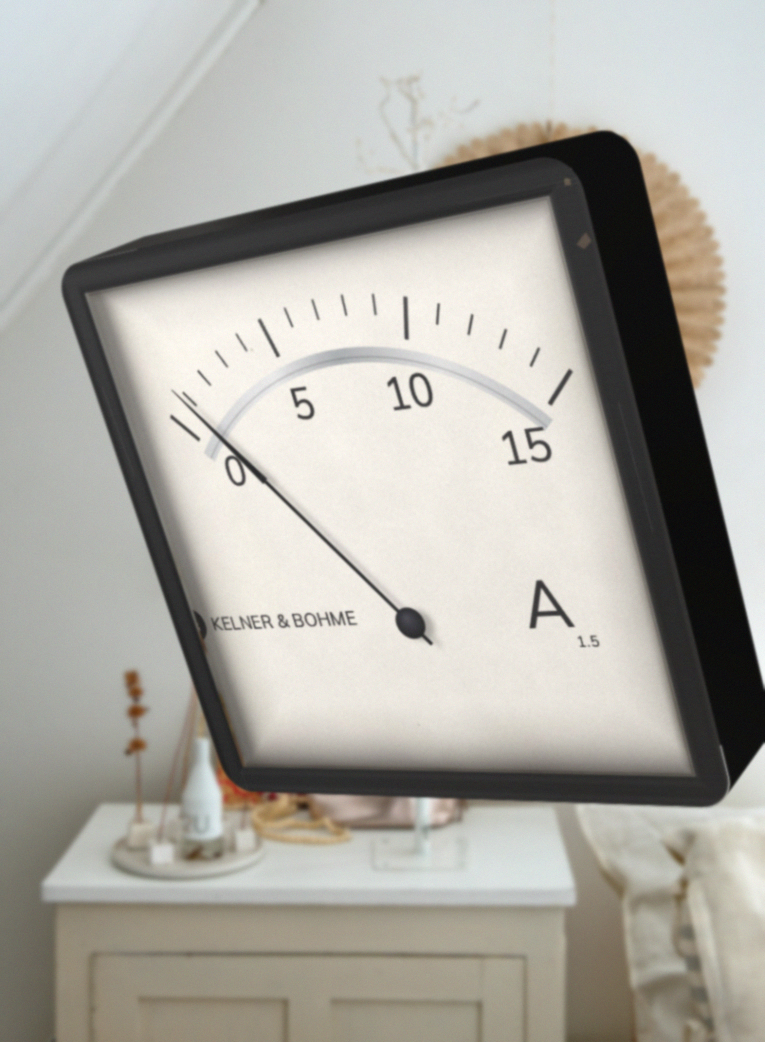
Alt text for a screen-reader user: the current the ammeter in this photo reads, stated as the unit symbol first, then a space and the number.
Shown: A 1
